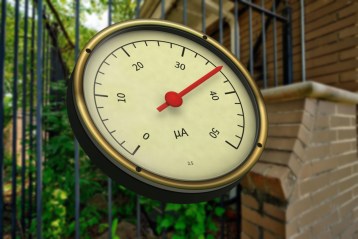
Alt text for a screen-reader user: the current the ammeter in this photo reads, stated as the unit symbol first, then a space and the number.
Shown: µA 36
